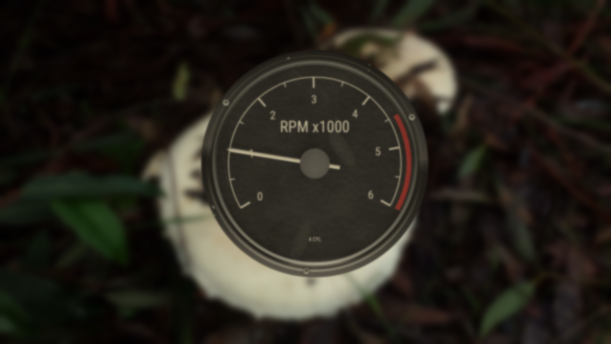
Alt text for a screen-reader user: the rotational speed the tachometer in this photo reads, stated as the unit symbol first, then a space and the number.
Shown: rpm 1000
